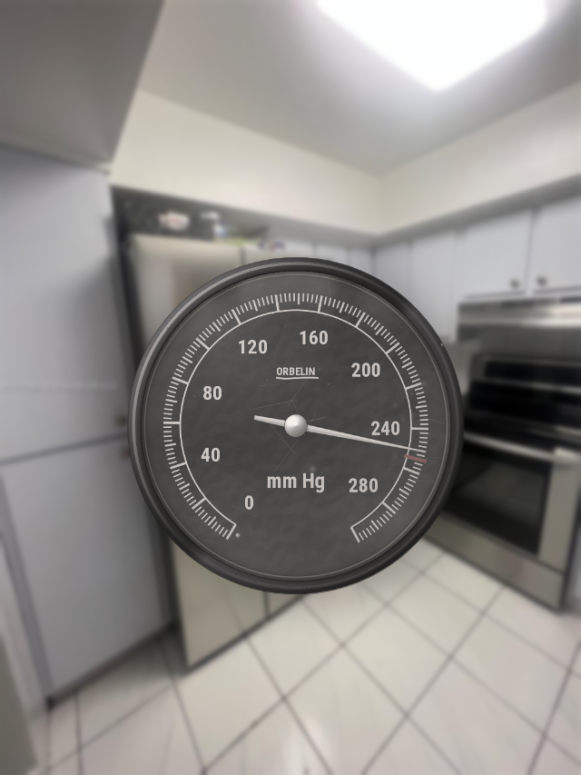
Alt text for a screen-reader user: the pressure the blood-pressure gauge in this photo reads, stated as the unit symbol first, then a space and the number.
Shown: mmHg 250
